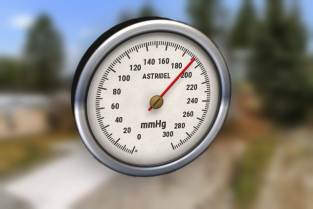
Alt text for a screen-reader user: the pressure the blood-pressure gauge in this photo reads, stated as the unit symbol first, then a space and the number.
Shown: mmHg 190
